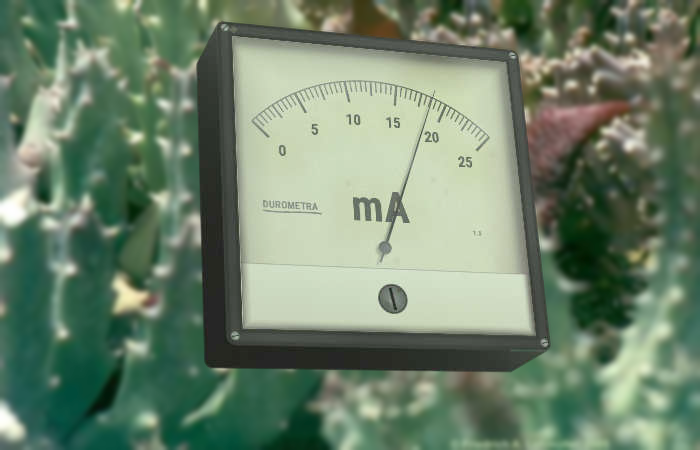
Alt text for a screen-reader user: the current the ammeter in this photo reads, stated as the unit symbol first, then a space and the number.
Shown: mA 18.5
